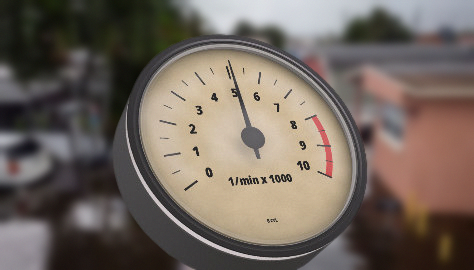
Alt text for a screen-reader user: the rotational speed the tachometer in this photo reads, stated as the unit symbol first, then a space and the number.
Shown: rpm 5000
